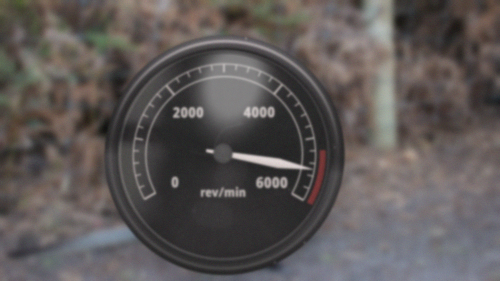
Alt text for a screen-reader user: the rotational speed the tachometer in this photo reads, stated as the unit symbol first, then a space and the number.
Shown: rpm 5500
